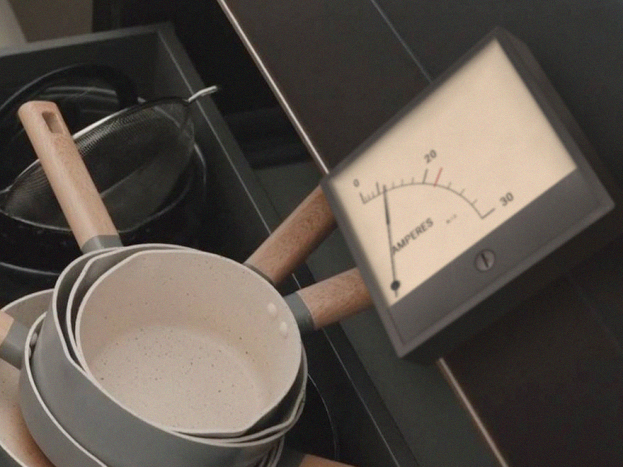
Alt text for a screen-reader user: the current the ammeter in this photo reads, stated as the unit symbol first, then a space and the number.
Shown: A 12
